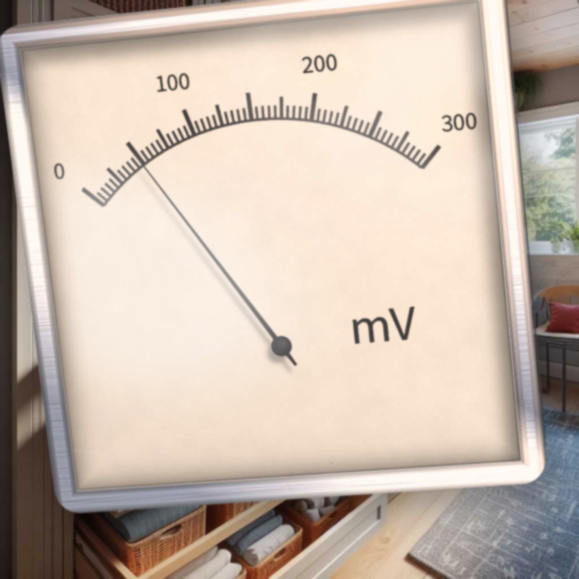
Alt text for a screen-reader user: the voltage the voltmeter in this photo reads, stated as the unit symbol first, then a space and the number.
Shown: mV 50
